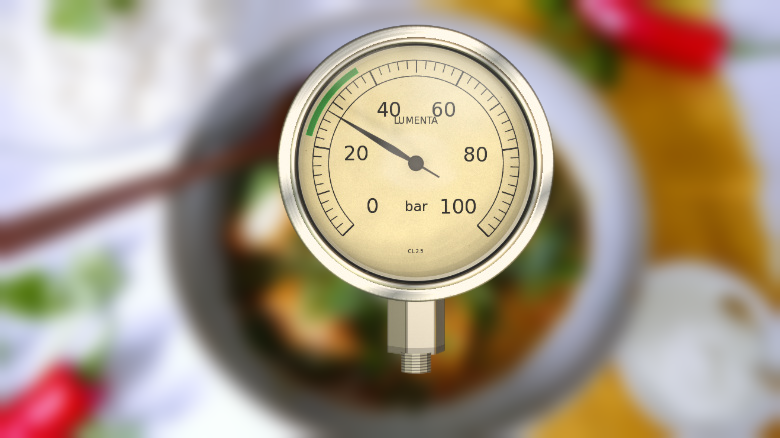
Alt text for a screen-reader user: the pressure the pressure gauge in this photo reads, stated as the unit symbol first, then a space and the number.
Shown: bar 28
